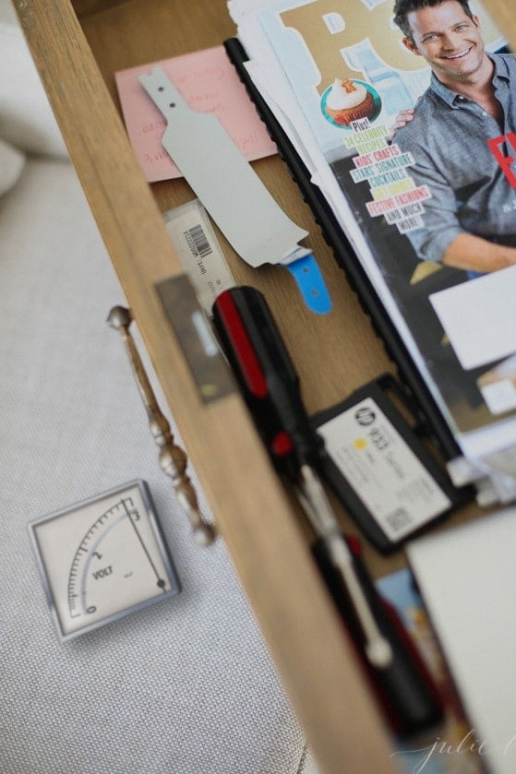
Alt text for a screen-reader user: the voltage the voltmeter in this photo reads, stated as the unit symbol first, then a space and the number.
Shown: V 2.9
